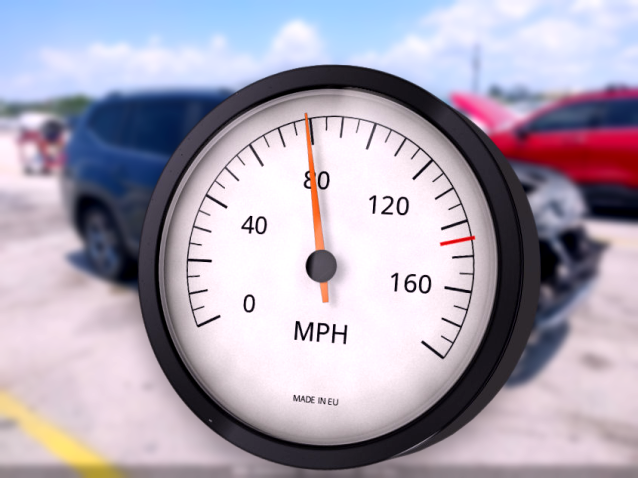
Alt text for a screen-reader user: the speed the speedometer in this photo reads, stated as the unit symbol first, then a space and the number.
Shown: mph 80
